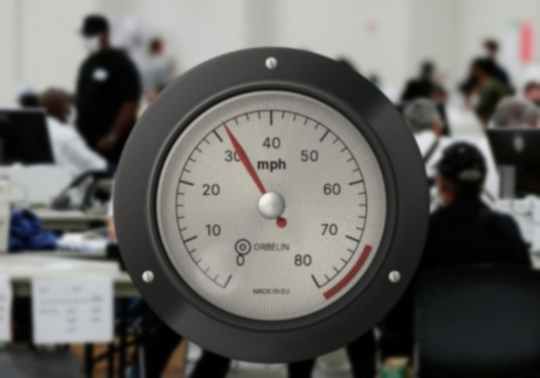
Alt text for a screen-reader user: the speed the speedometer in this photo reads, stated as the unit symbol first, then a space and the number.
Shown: mph 32
